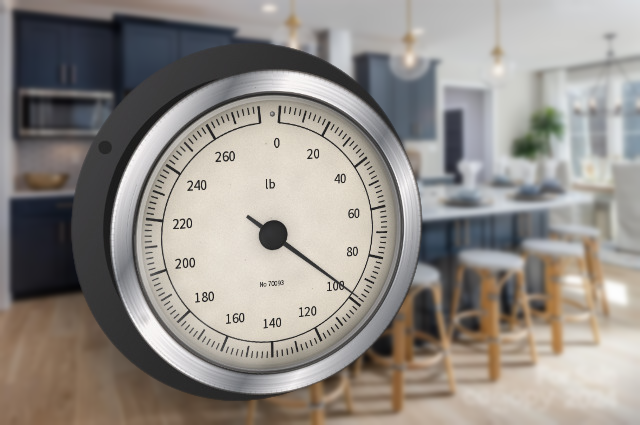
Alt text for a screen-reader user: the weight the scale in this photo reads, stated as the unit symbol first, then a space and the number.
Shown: lb 98
